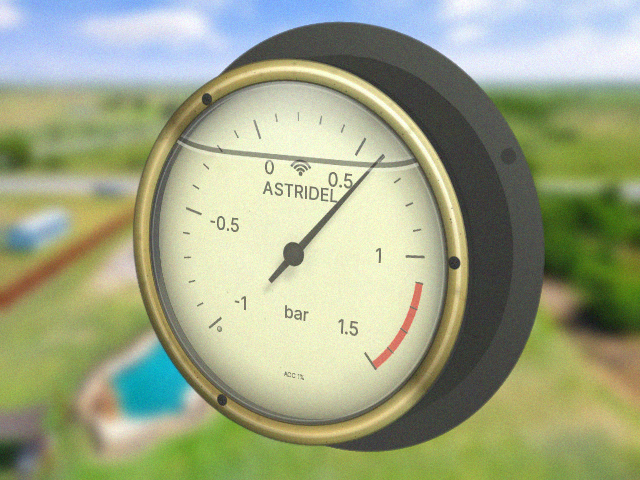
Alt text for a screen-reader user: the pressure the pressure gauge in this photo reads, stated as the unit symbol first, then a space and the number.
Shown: bar 0.6
